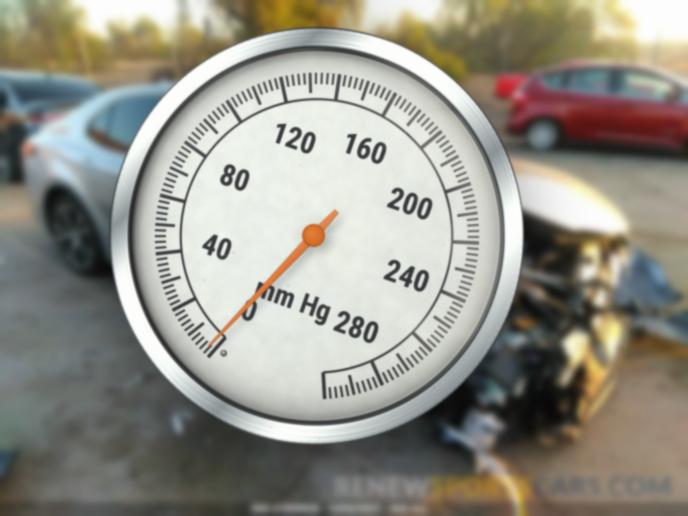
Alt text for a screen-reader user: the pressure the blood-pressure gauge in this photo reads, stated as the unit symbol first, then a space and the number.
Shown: mmHg 2
